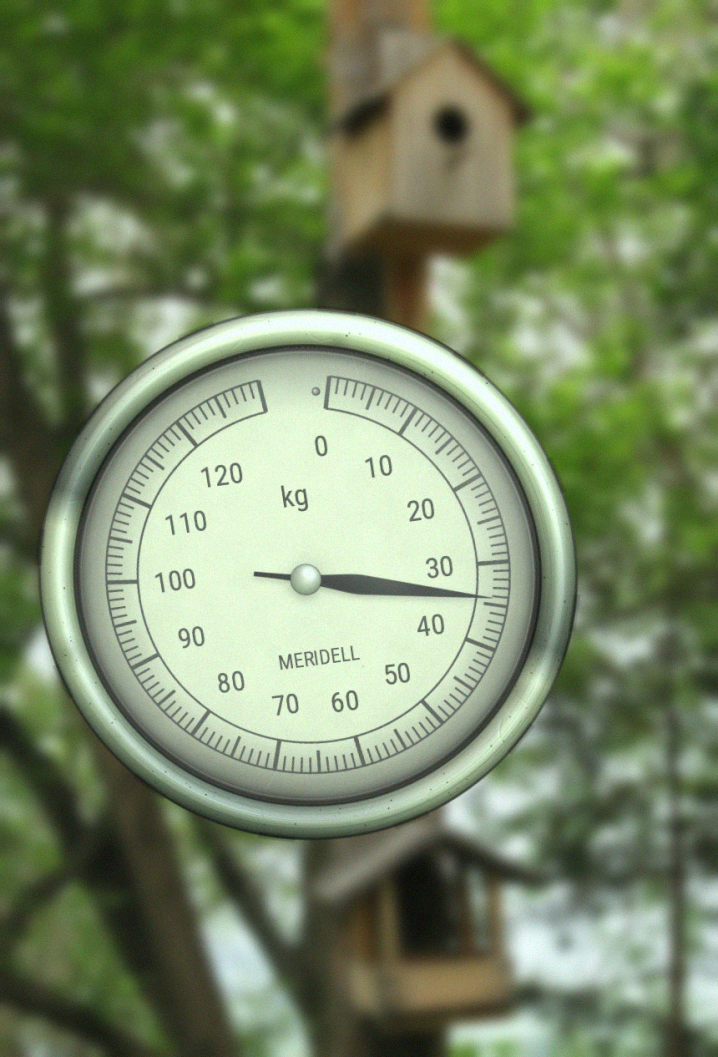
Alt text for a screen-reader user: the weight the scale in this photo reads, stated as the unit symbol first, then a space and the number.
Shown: kg 34
